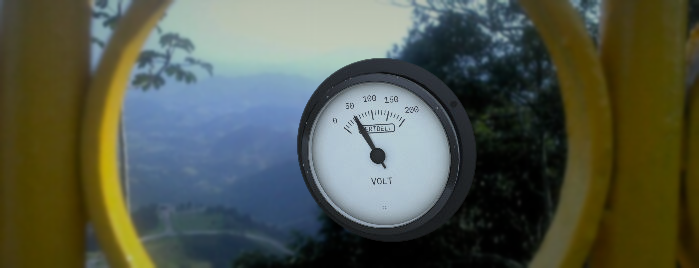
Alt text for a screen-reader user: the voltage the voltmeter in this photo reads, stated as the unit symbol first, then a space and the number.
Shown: V 50
